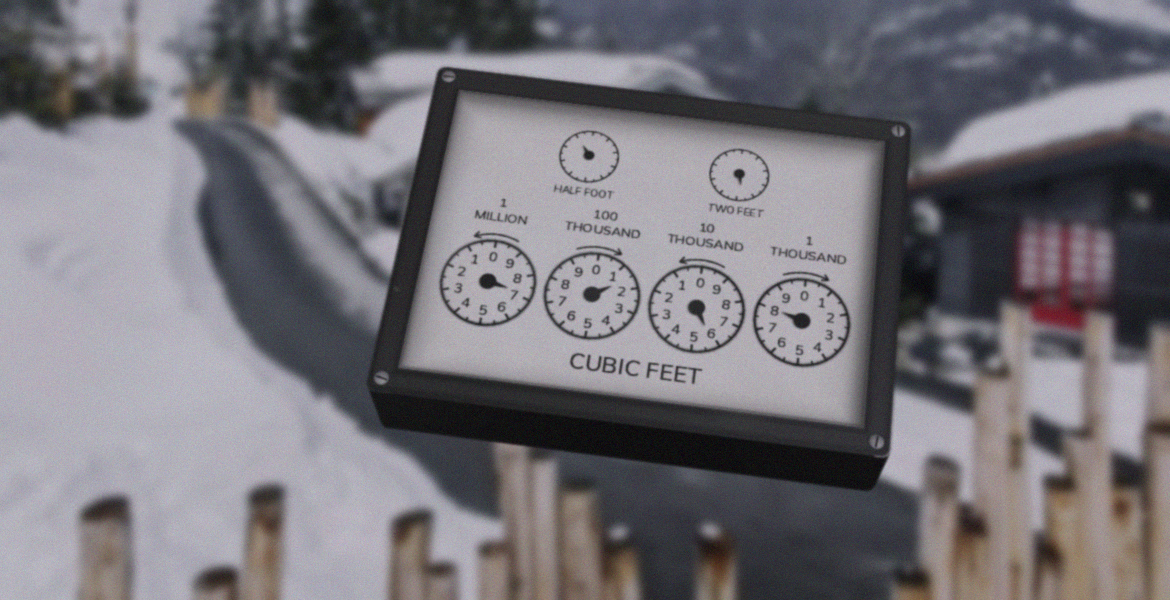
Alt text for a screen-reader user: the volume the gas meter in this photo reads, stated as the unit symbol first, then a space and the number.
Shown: ft³ 715800
